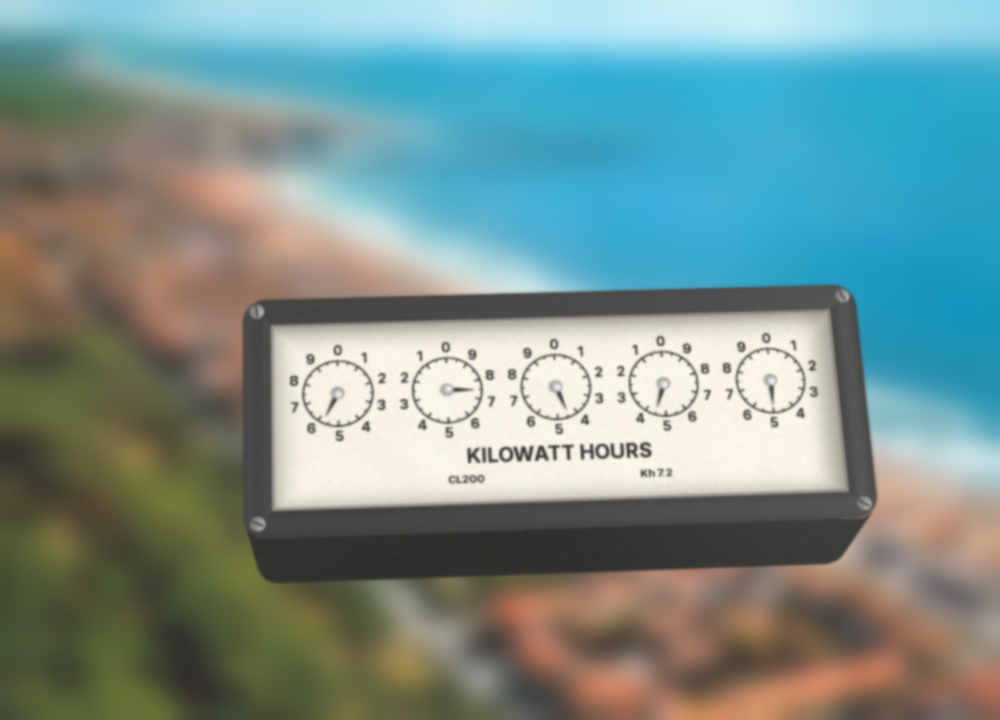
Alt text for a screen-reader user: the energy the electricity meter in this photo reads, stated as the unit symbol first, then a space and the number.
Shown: kWh 57445
